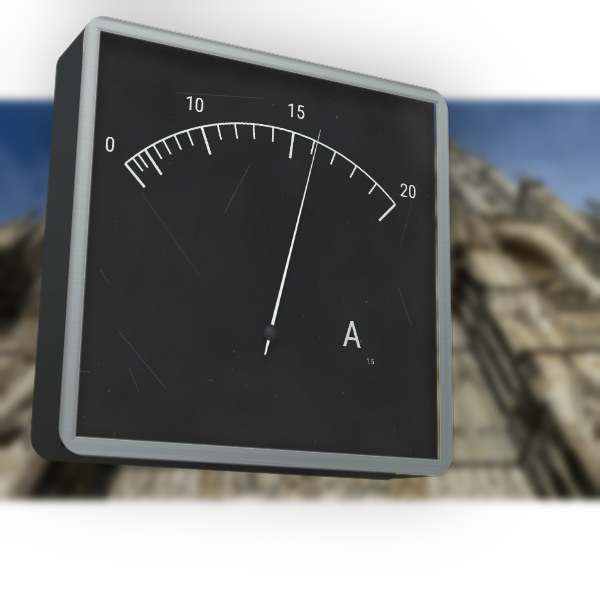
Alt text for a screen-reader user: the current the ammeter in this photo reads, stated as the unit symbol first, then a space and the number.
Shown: A 16
